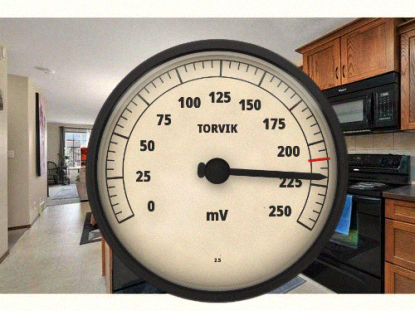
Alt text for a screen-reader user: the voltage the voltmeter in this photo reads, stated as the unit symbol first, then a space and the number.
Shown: mV 220
